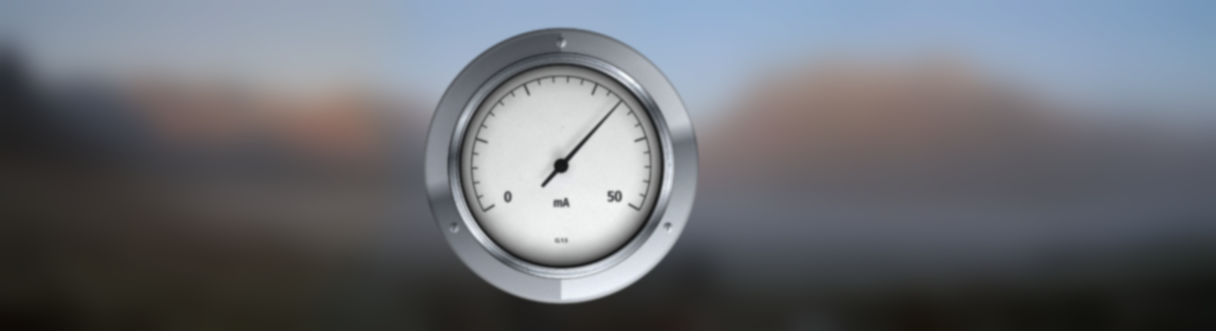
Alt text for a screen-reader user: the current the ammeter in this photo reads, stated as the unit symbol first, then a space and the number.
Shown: mA 34
